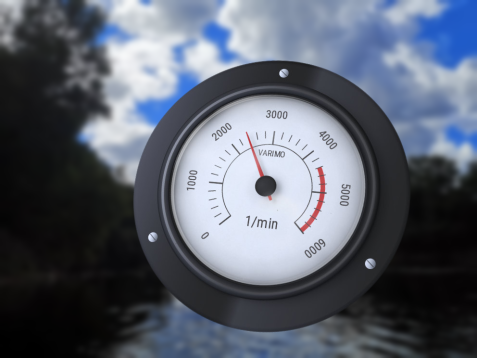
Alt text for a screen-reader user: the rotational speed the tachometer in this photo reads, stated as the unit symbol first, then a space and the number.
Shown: rpm 2400
